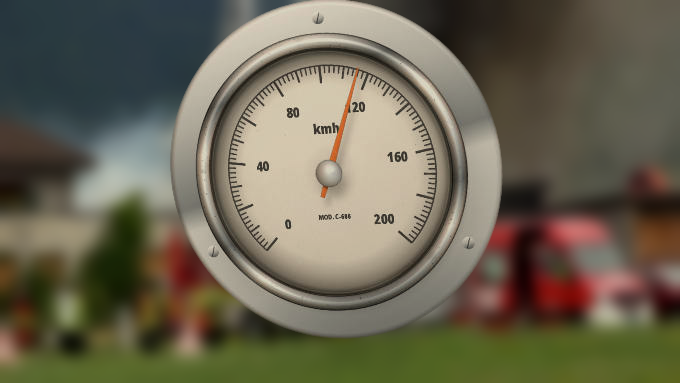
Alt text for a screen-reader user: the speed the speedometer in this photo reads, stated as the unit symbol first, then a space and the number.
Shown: km/h 116
